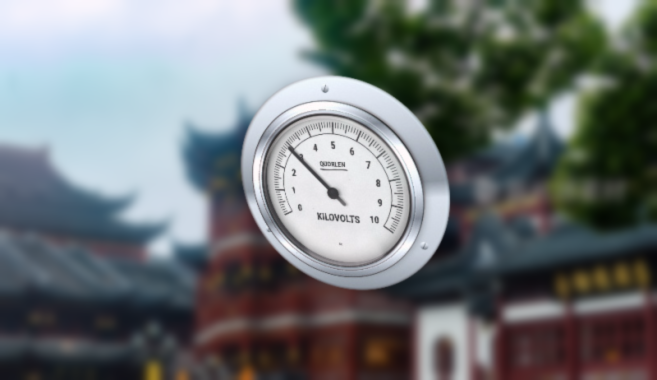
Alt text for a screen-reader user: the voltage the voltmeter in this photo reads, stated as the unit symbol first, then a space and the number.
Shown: kV 3
